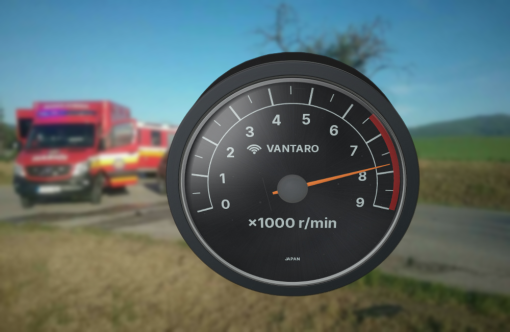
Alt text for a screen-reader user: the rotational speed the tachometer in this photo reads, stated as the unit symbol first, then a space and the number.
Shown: rpm 7750
